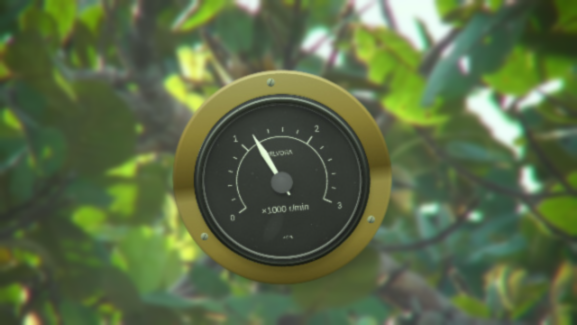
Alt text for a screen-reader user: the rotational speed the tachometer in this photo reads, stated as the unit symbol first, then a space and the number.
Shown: rpm 1200
